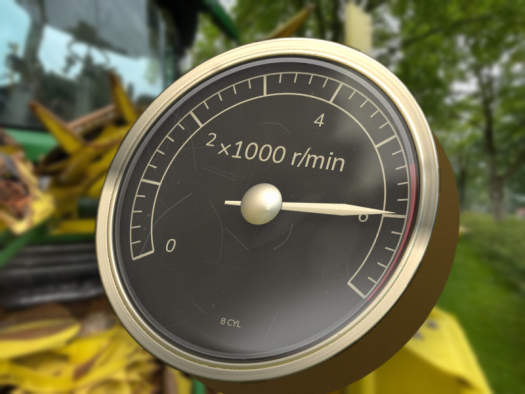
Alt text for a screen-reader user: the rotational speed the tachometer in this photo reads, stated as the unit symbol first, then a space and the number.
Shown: rpm 6000
